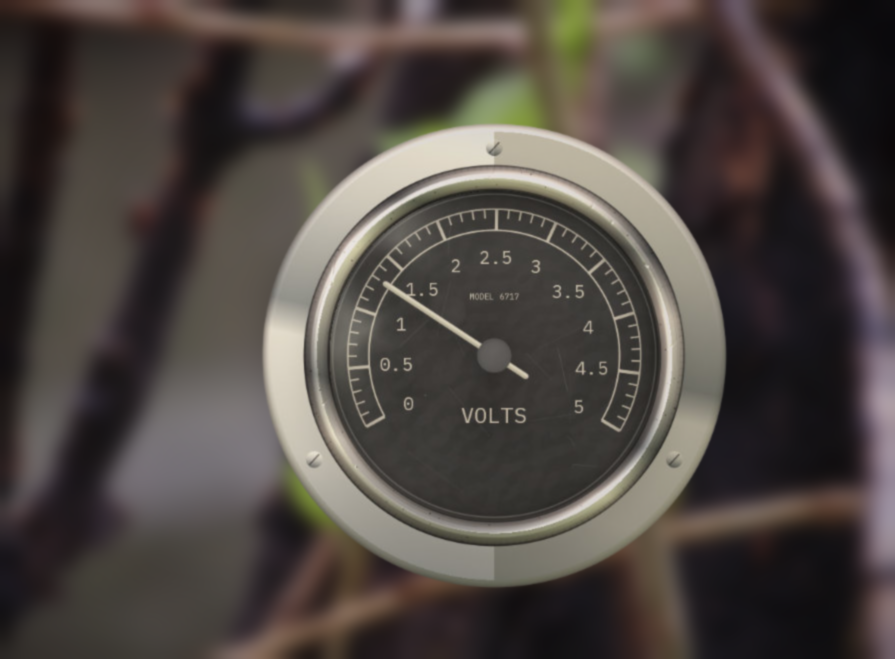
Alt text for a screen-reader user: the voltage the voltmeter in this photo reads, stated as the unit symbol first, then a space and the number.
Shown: V 1.3
